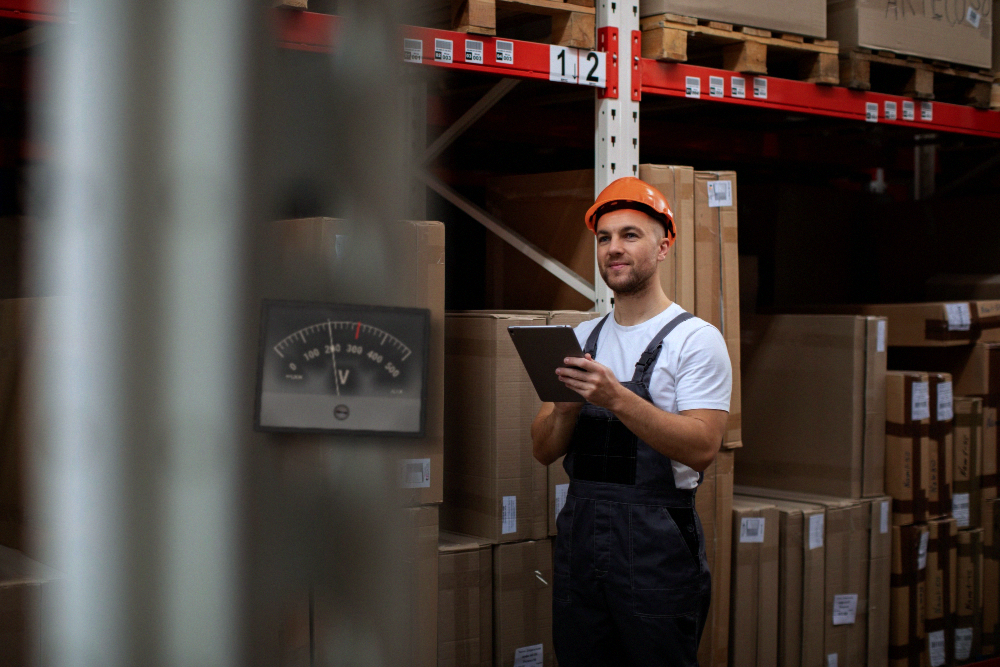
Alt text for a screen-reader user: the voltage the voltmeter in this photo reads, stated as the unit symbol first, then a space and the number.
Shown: V 200
